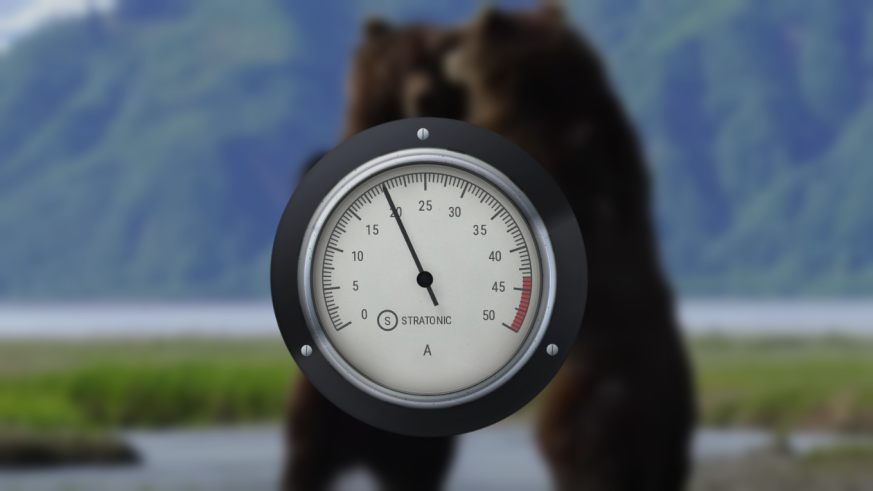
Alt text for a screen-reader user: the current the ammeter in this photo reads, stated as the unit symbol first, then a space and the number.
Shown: A 20
